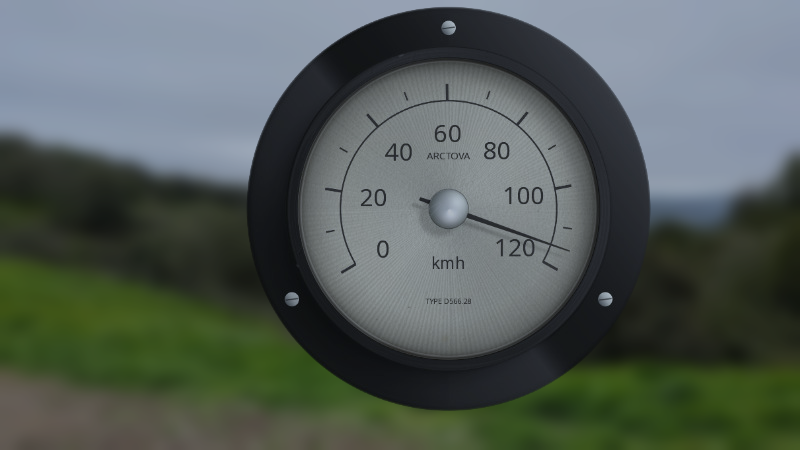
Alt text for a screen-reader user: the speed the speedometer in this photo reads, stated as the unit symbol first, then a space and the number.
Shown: km/h 115
